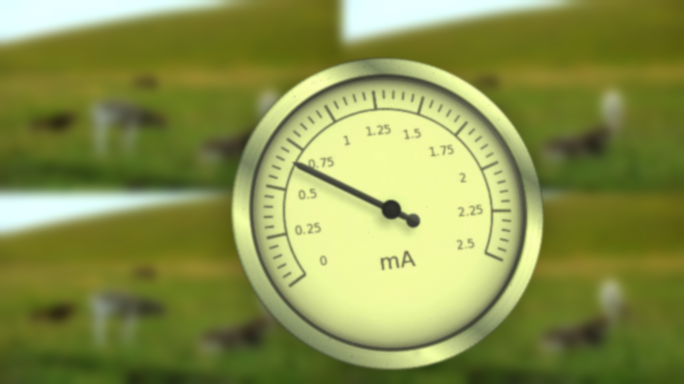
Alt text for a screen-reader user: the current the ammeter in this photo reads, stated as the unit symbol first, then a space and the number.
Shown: mA 0.65
